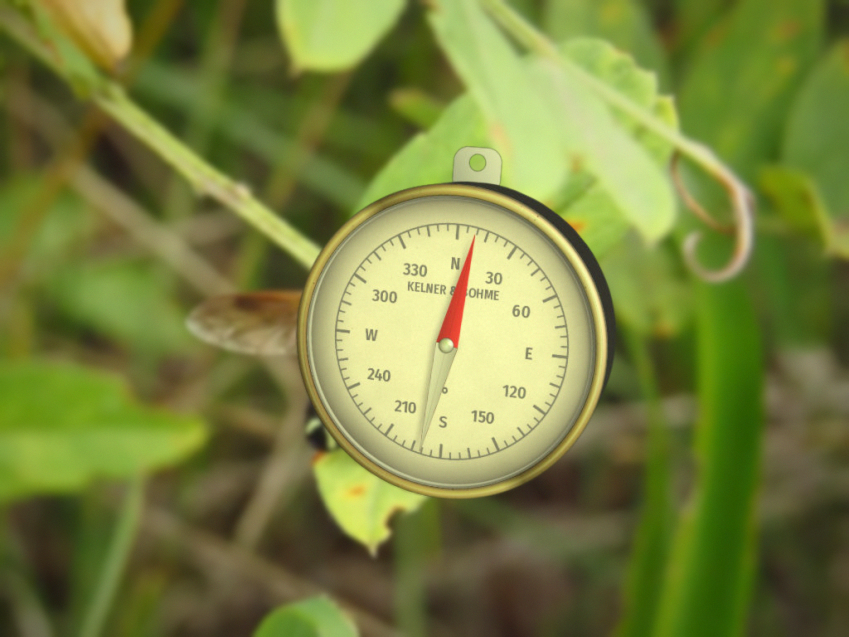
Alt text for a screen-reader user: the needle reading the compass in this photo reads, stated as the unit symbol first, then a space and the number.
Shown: ° 10
